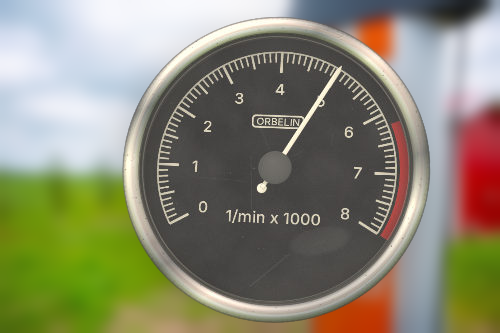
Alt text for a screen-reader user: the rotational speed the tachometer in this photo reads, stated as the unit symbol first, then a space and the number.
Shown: rpm 5000
